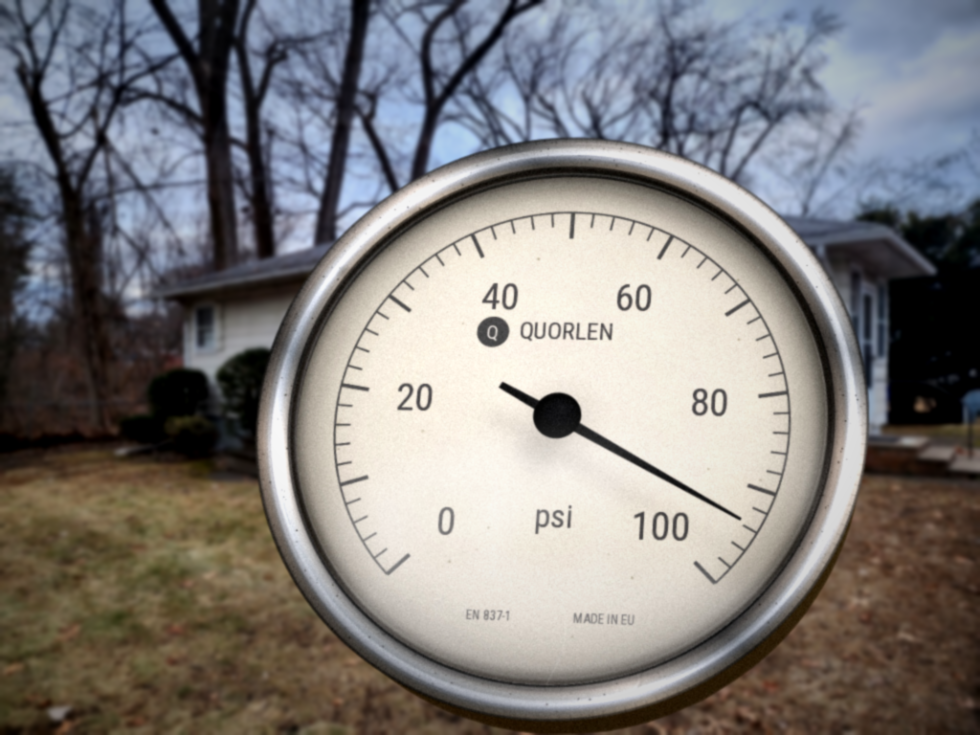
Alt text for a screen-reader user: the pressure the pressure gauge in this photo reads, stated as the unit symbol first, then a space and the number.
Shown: psi 94
